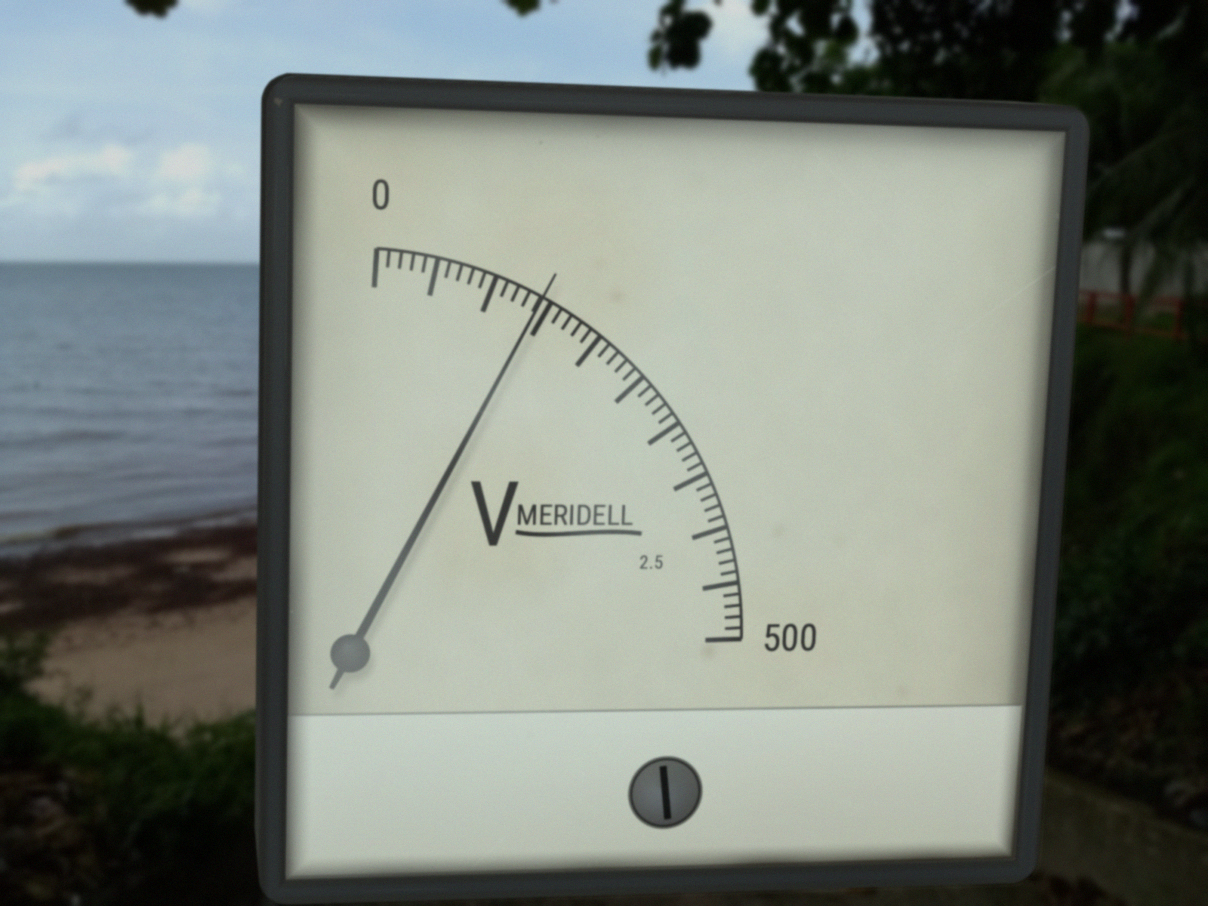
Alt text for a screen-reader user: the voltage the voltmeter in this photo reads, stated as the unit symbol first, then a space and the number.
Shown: V 140
